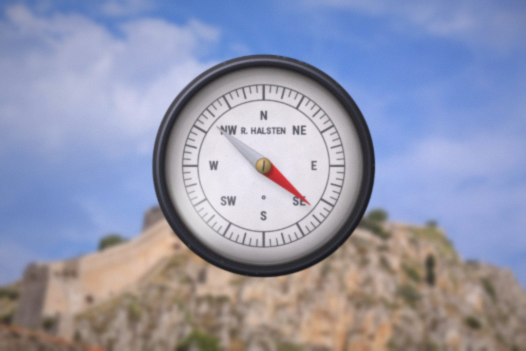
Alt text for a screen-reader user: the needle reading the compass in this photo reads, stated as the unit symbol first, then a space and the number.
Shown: ° 130
